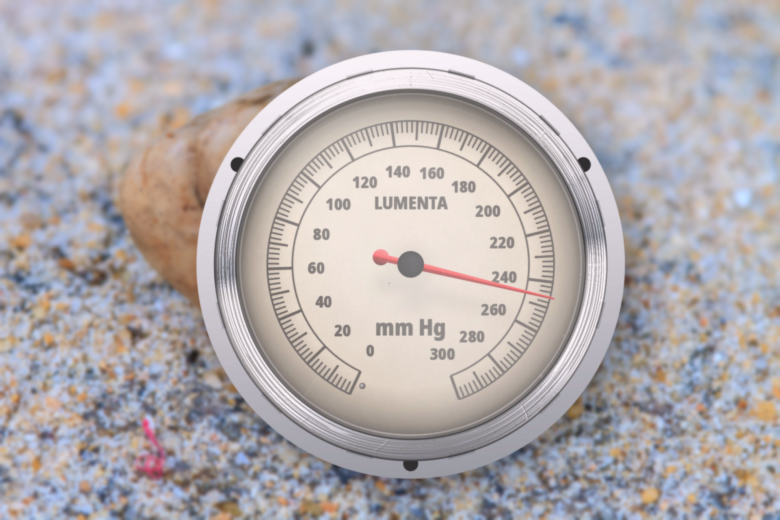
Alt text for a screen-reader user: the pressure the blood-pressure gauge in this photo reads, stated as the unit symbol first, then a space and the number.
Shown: mmHg 246
